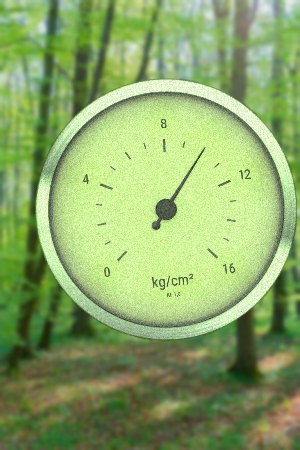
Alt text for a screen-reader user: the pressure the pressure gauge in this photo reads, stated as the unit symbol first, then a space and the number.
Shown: kg/cm² 10
